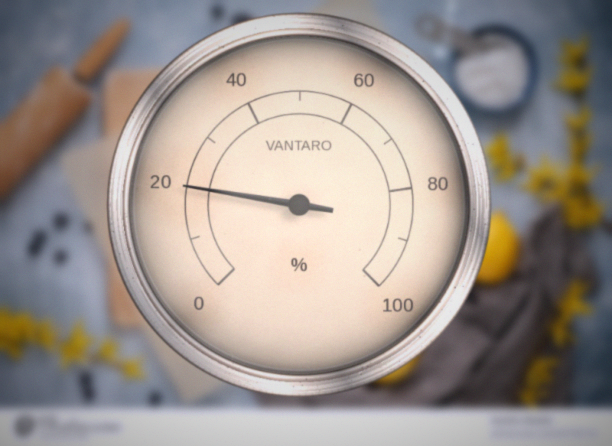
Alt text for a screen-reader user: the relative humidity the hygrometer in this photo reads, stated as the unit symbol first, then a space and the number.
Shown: % 20
